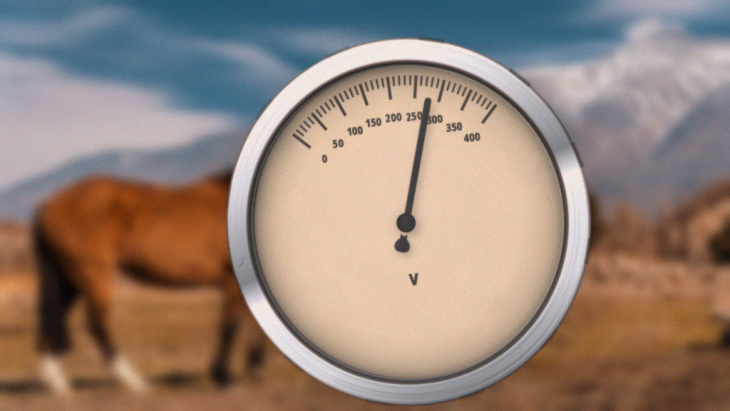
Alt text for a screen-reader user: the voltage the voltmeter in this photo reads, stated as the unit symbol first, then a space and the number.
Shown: V 280
